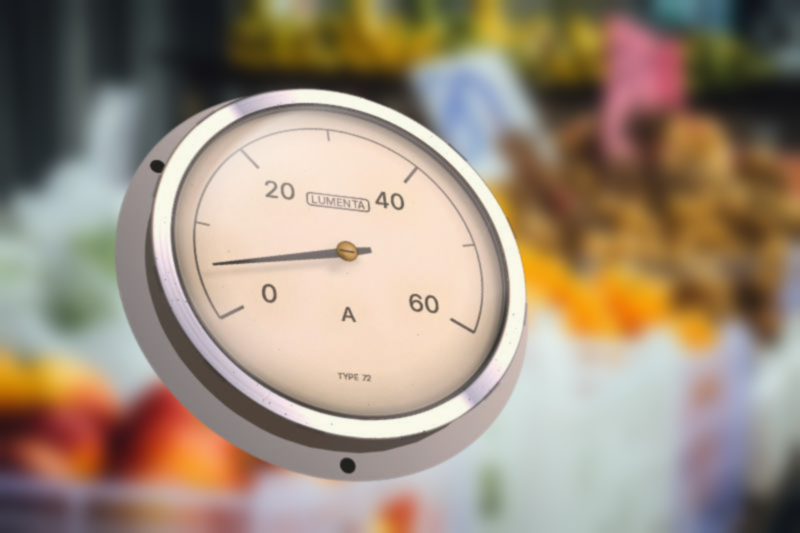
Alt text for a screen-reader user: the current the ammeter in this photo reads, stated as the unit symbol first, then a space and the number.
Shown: A 5
